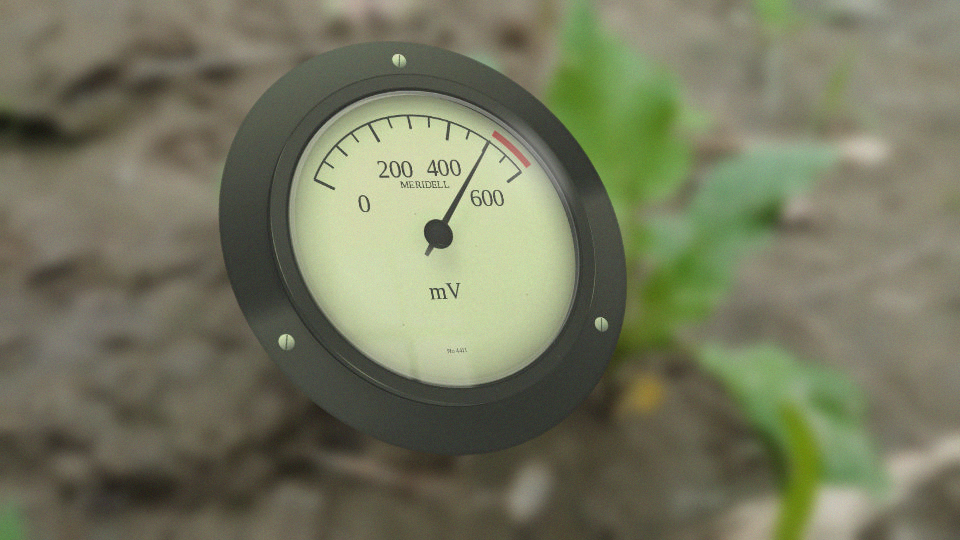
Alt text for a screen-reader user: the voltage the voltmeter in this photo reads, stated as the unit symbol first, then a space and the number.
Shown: mV 500
